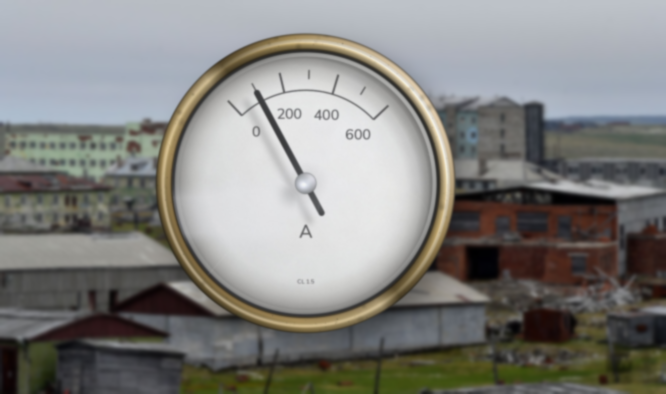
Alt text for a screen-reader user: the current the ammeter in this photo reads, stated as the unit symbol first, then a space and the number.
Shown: A 100
